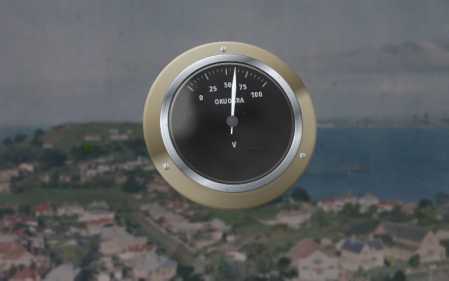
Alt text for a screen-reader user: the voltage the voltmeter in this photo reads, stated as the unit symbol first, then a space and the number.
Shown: V 60
